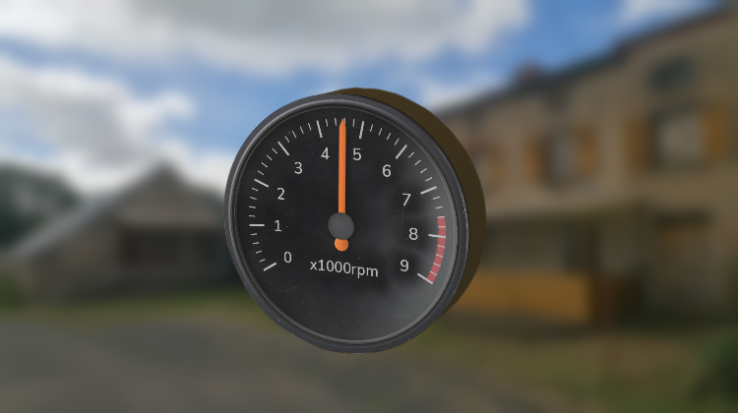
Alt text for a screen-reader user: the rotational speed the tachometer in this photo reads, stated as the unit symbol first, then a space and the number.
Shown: rpm 4600
